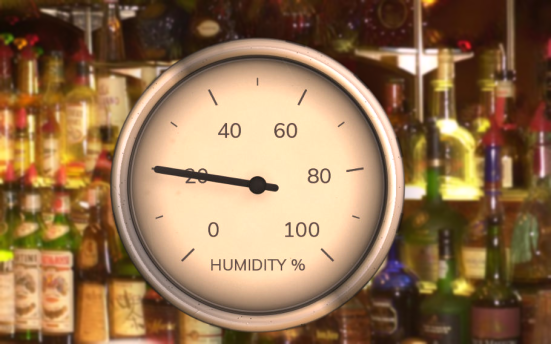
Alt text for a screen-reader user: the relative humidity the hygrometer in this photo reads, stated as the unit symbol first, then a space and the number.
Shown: % 20
